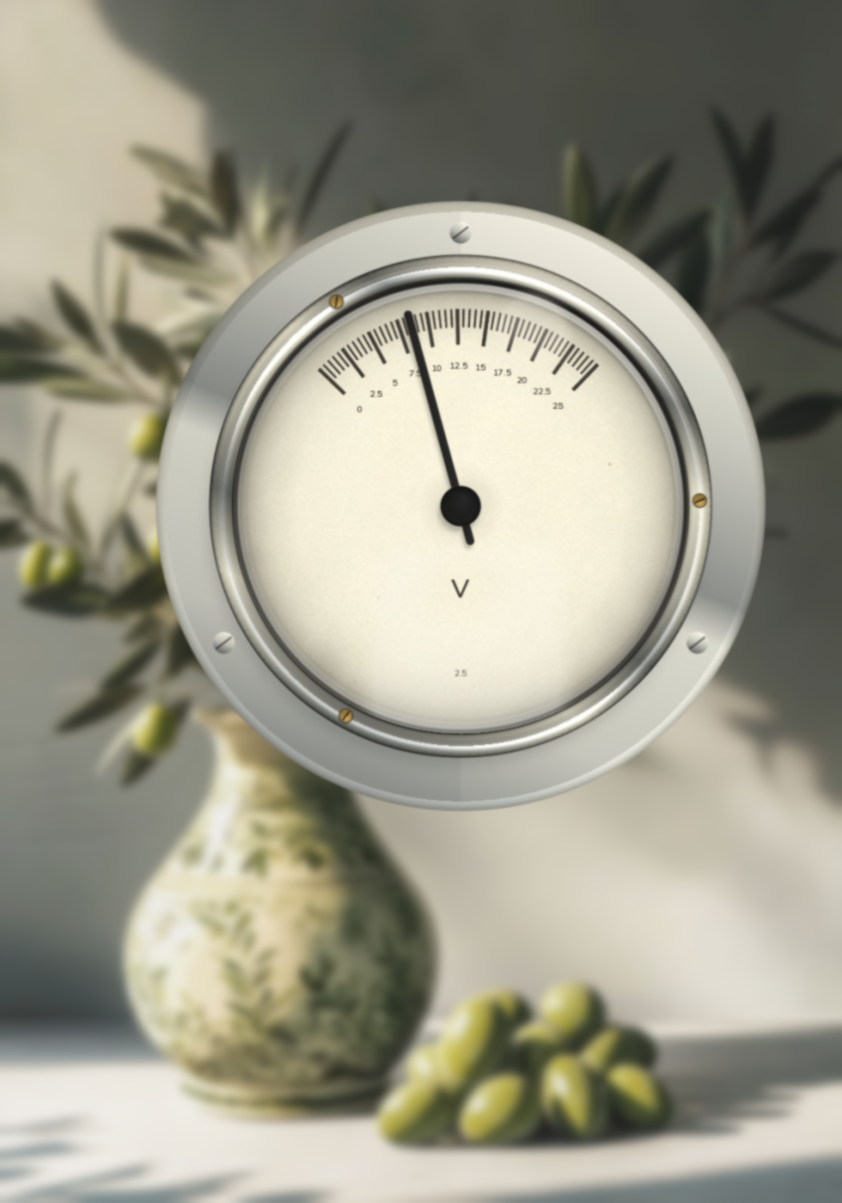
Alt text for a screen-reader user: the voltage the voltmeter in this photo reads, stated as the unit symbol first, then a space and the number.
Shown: V 8.5
